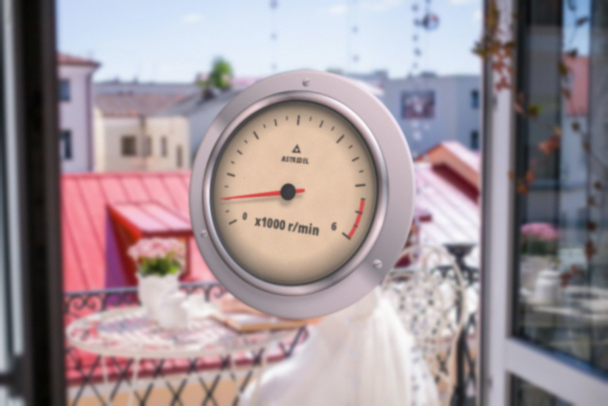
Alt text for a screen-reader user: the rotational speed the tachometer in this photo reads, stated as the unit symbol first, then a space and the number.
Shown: rpm 500
